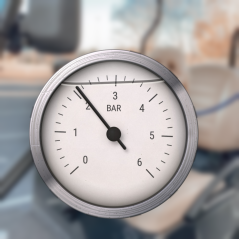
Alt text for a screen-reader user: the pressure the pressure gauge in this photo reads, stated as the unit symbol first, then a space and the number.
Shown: bar 2.1
